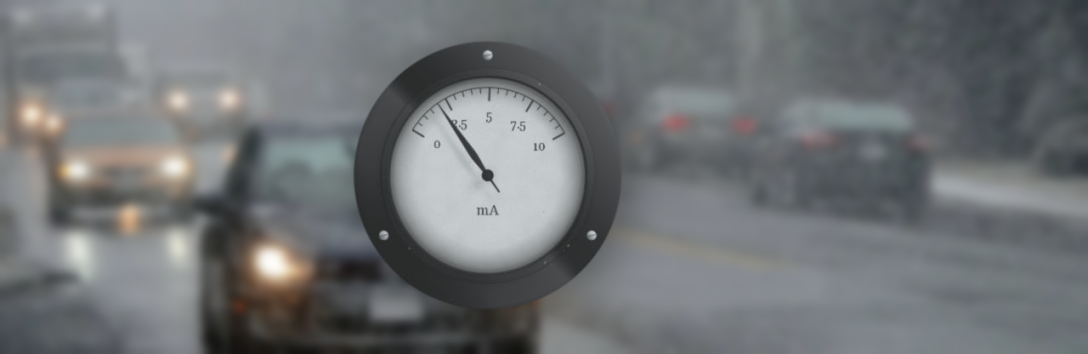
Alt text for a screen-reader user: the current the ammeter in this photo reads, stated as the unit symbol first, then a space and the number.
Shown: mA 2
